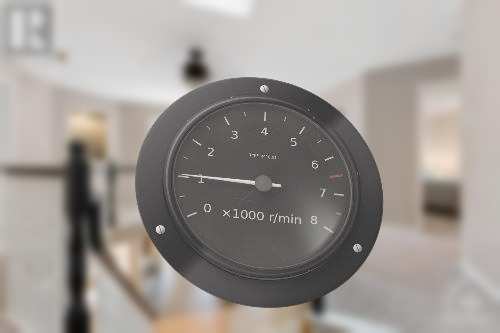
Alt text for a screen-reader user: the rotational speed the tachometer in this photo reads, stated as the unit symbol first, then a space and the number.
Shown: rpm 1000
